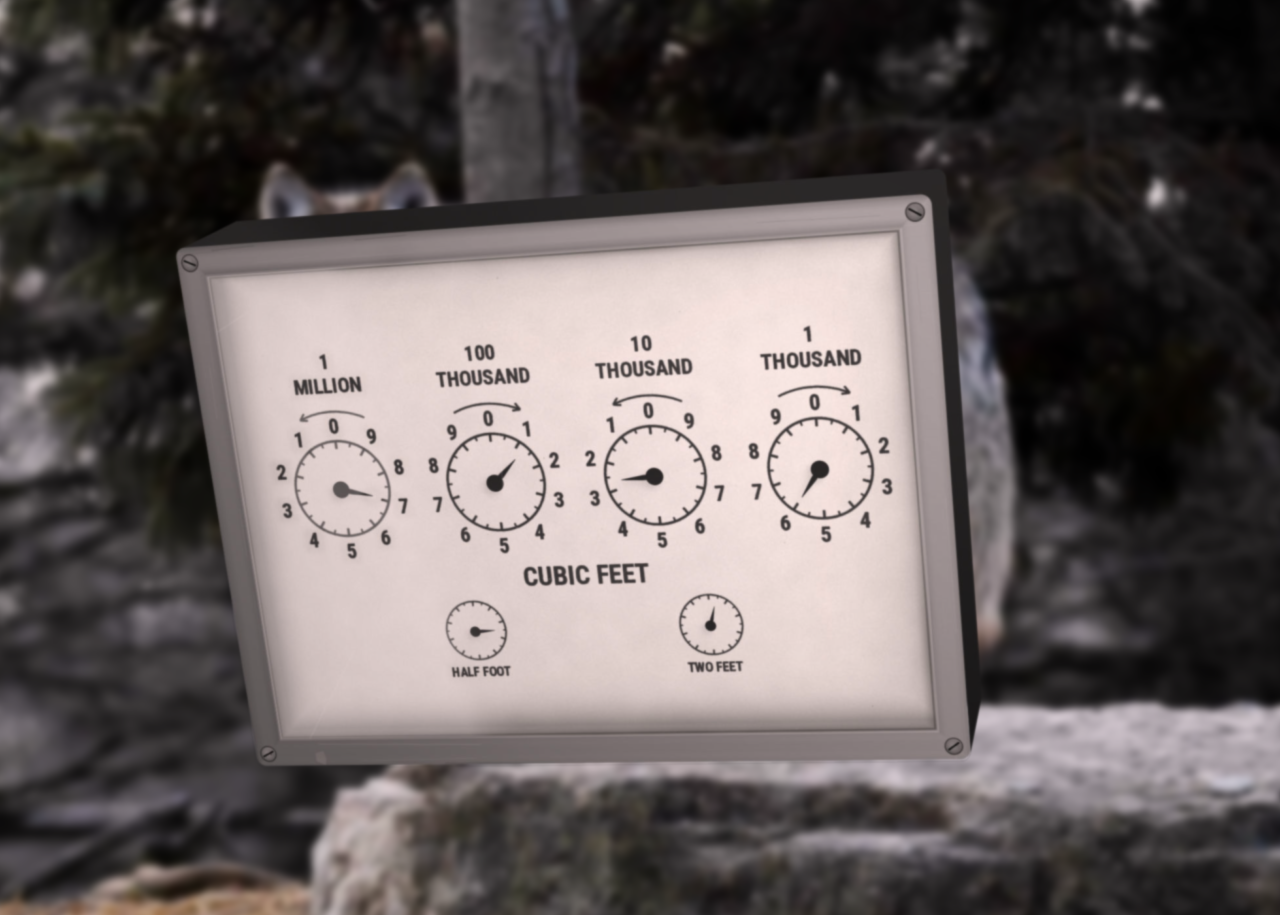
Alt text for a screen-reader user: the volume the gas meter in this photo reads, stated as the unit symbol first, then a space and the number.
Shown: ft³ 712600
